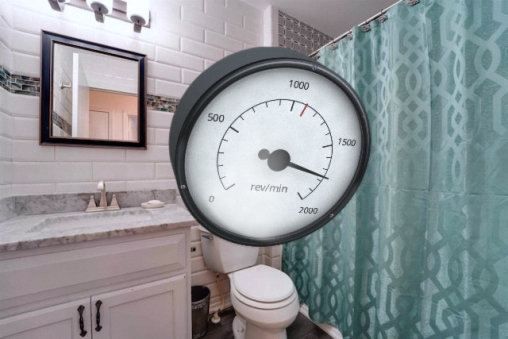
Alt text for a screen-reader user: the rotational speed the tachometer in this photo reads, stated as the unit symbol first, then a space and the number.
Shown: rpm 1750
